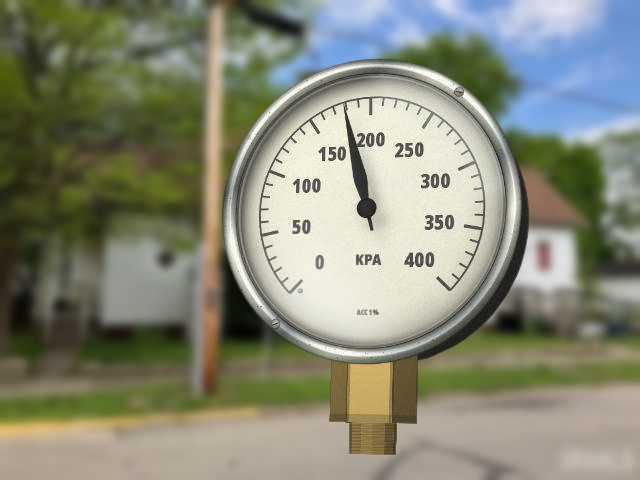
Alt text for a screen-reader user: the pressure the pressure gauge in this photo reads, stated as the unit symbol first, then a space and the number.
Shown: kPa 180
